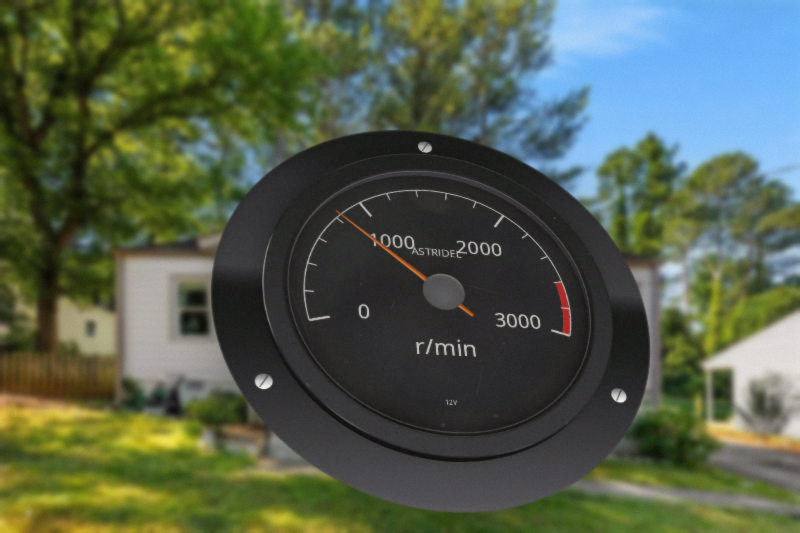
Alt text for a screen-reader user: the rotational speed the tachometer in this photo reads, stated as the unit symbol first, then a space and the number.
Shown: rpm 800
